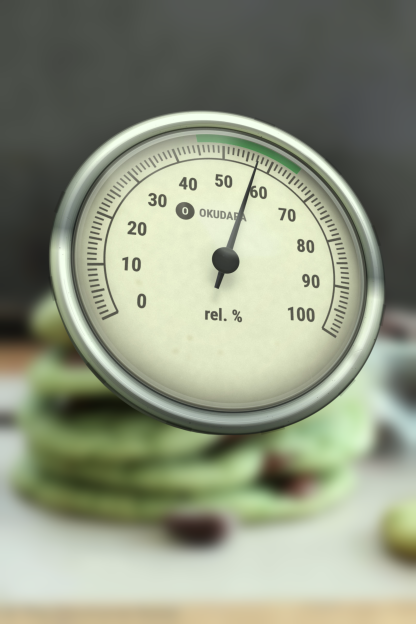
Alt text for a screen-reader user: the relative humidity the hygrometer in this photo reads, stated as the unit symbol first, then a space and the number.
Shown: % 57
